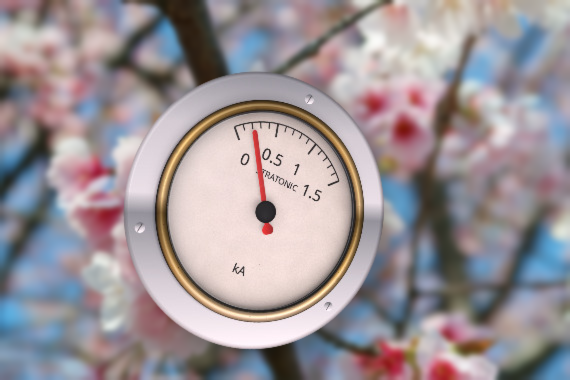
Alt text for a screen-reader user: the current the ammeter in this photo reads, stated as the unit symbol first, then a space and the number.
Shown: kA 0.2
